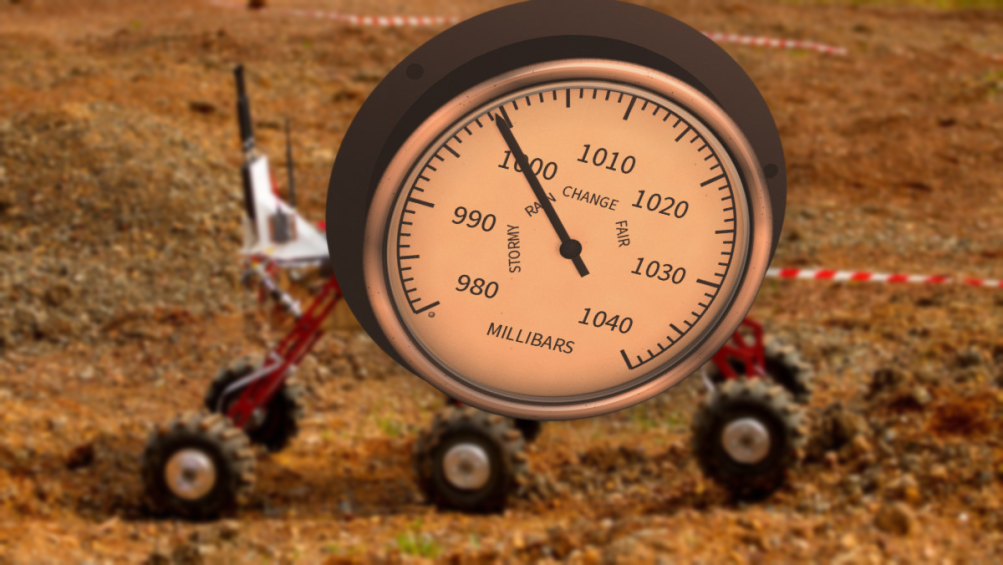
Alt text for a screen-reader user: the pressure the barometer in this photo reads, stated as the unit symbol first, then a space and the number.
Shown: mbar 999.5
